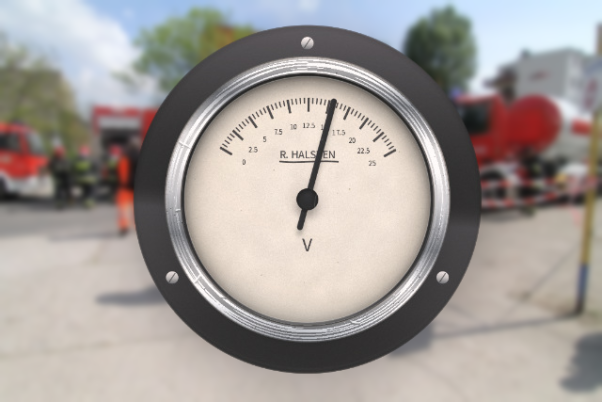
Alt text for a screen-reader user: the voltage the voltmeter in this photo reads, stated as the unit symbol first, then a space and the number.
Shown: V 15.5
